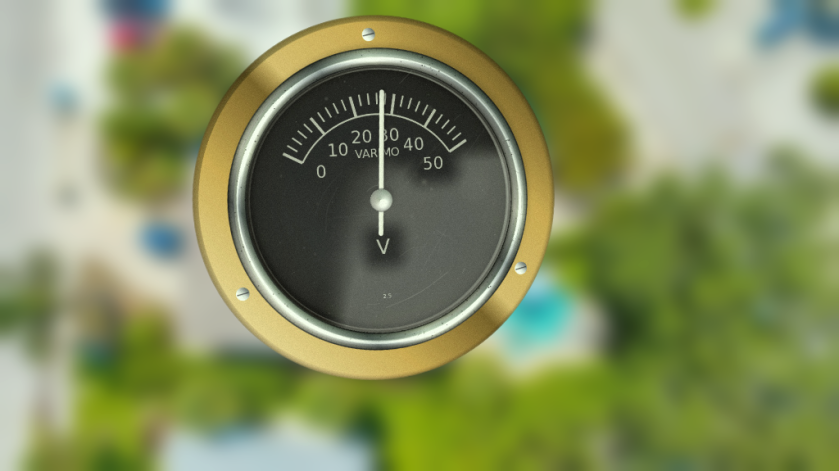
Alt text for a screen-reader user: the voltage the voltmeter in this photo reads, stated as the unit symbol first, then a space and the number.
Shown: V 27
